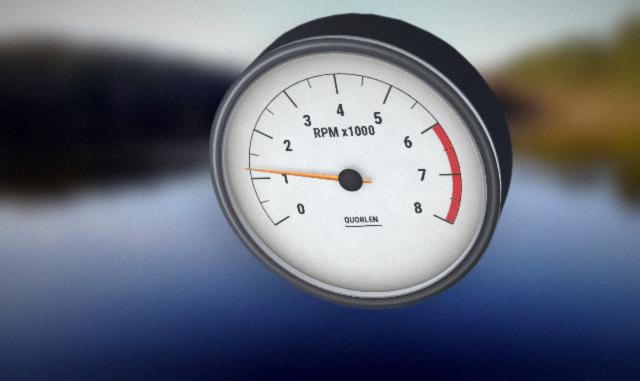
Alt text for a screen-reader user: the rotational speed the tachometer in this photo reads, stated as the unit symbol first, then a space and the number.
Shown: rpm 1250
